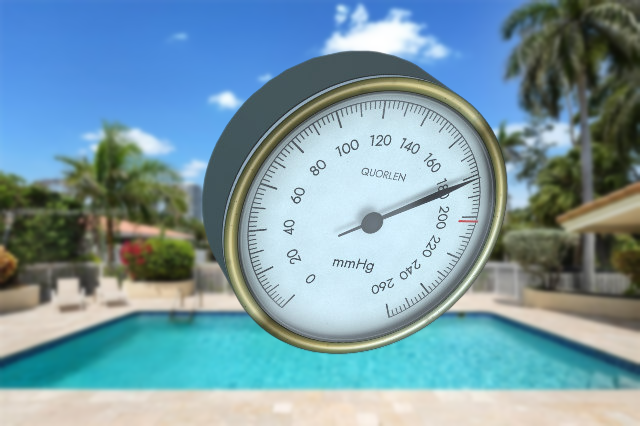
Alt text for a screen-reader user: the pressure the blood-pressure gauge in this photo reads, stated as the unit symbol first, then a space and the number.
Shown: mmHg 180
